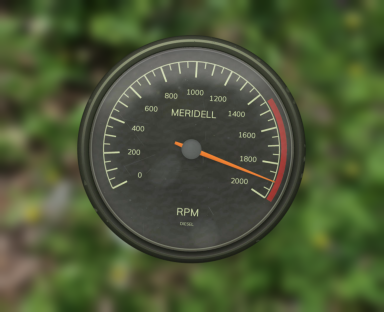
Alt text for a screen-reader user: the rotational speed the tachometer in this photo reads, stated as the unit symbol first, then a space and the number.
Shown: rpm 1900
